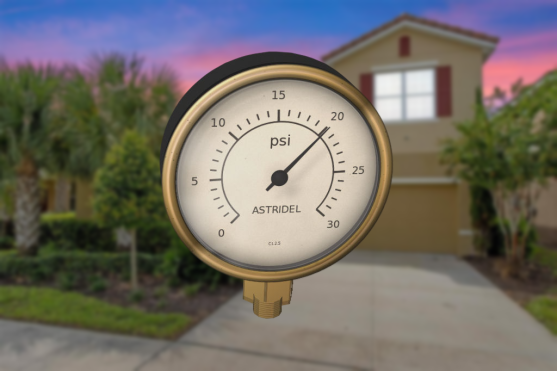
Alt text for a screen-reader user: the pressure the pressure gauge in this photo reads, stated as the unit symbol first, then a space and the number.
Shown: psi 20
